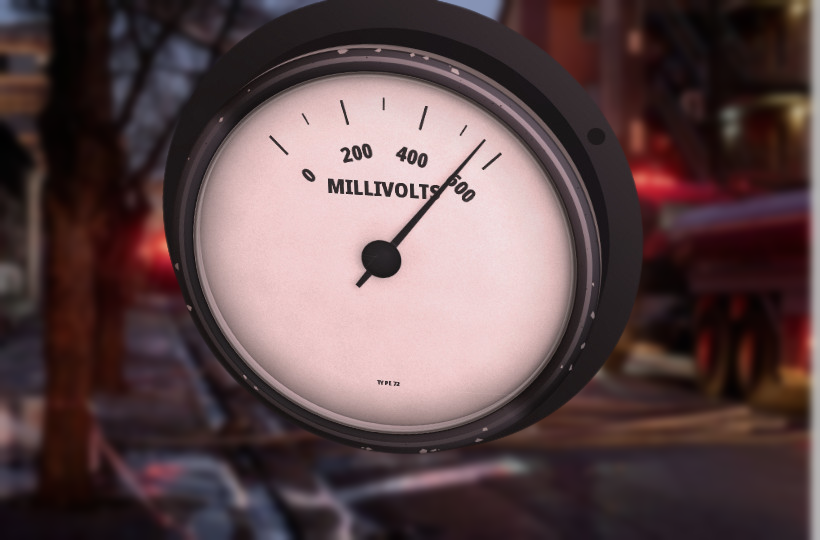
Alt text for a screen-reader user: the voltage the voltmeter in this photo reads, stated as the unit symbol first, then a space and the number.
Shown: mV 550
